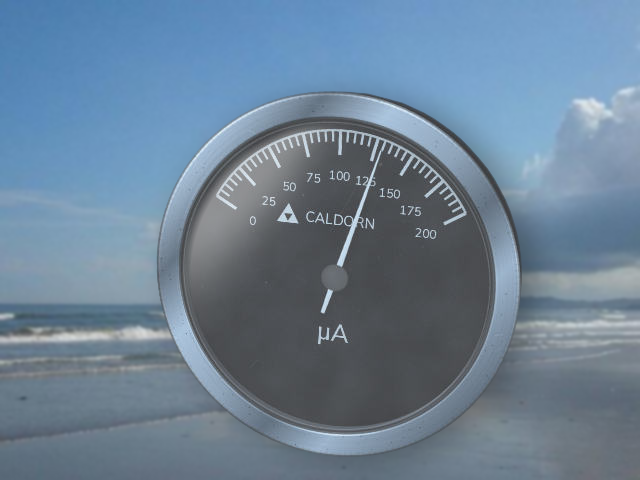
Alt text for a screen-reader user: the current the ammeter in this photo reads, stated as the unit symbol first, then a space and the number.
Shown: µA 130
